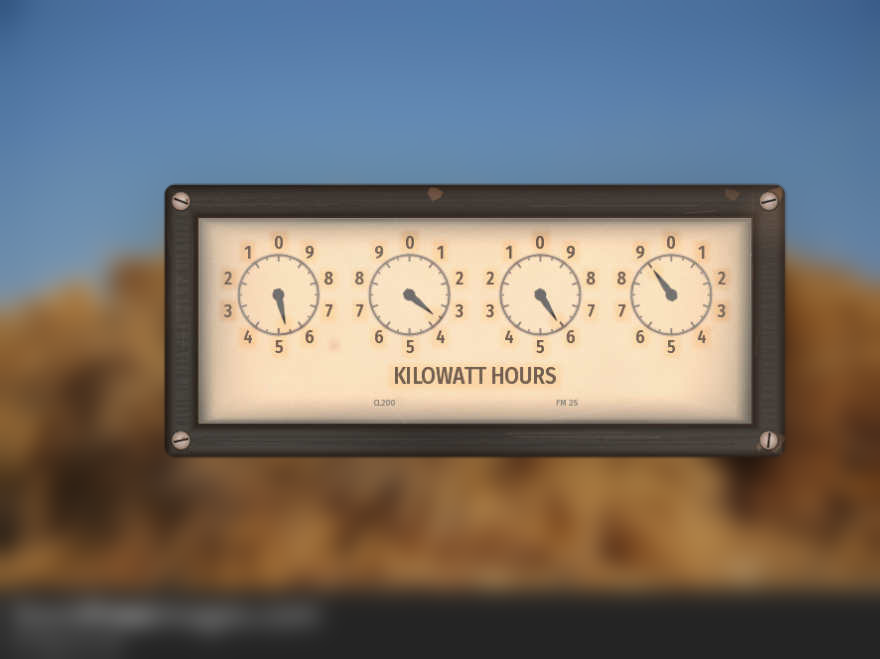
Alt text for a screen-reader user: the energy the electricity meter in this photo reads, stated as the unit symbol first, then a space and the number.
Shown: kWh 5359
